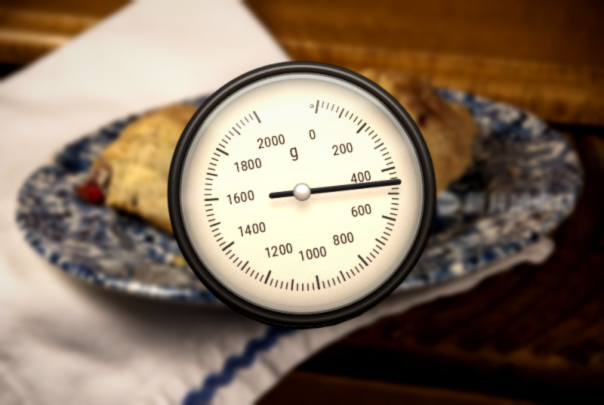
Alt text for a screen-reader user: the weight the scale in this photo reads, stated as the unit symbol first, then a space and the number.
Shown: g 460
